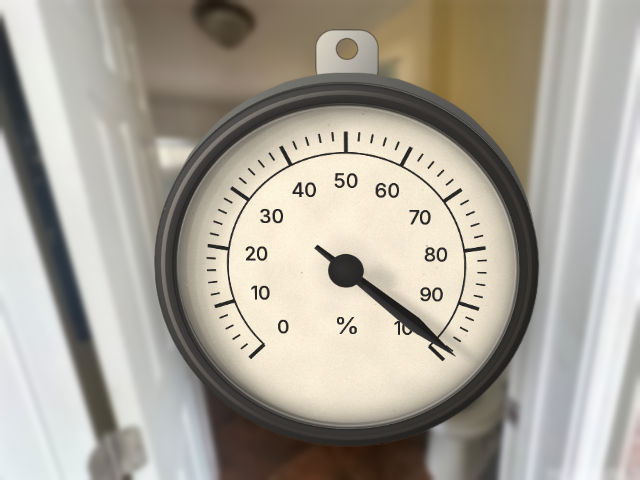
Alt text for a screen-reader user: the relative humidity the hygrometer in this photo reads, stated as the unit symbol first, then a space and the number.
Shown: % 98
